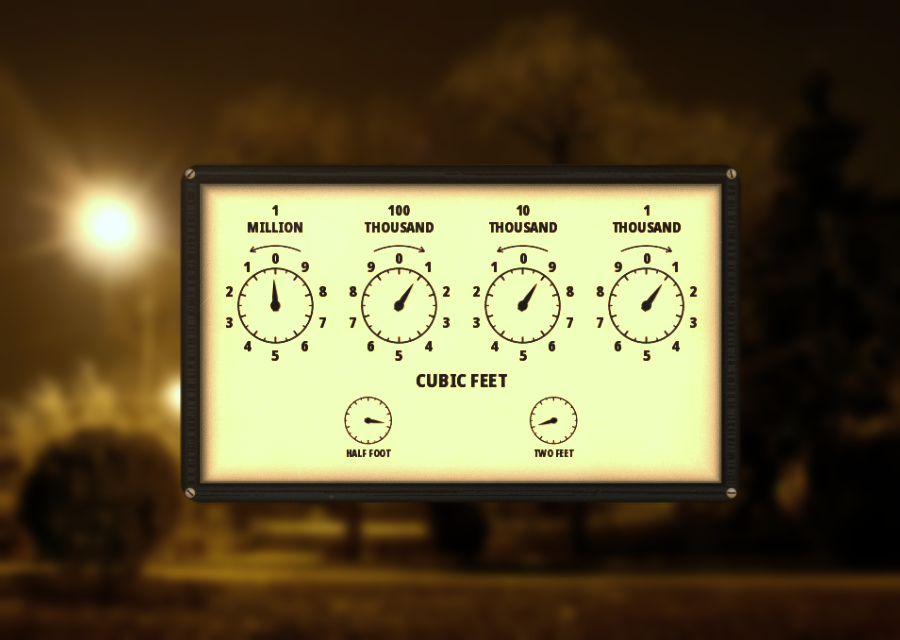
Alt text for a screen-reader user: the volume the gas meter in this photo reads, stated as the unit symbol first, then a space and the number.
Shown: ft³ 9100
